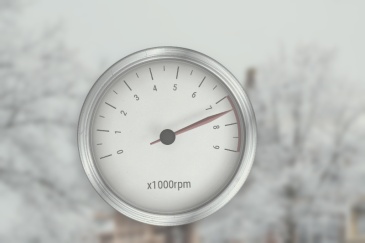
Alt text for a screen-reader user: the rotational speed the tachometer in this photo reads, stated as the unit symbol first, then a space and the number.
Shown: rpm 7500
